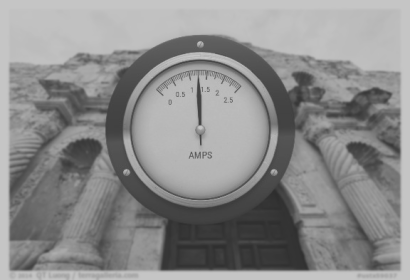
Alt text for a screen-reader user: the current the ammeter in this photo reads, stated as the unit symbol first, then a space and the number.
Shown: A 1.25
